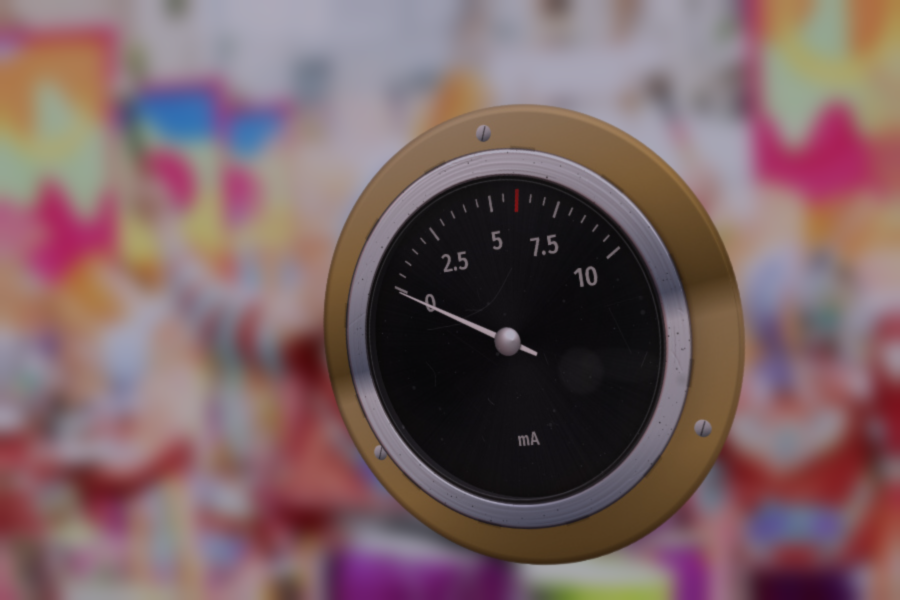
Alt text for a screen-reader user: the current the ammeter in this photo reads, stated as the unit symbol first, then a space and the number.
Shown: mA 0
